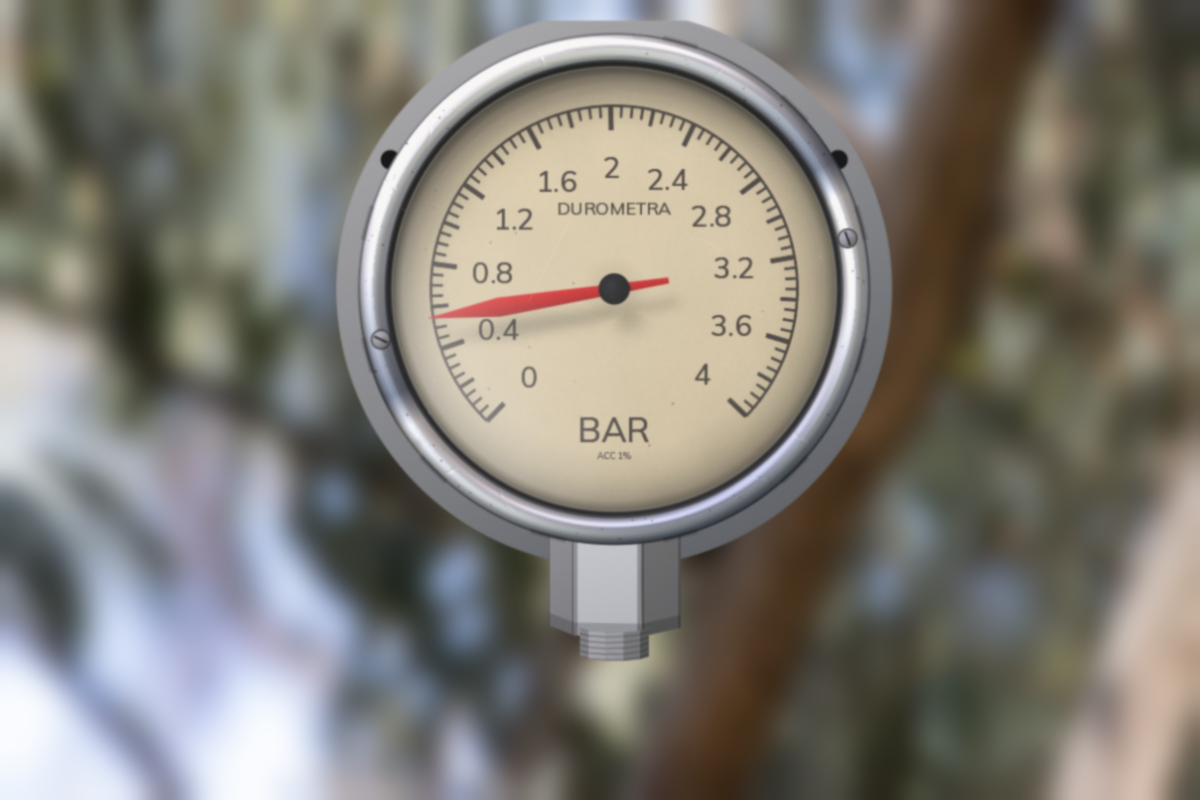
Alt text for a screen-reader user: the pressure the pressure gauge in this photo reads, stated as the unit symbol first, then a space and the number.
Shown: bar 0.55
